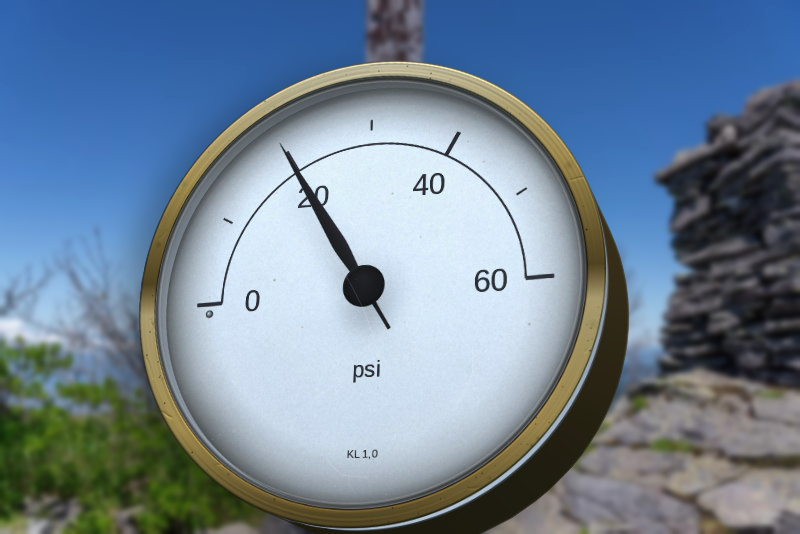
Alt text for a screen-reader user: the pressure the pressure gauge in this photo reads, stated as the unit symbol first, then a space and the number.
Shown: psi 20
